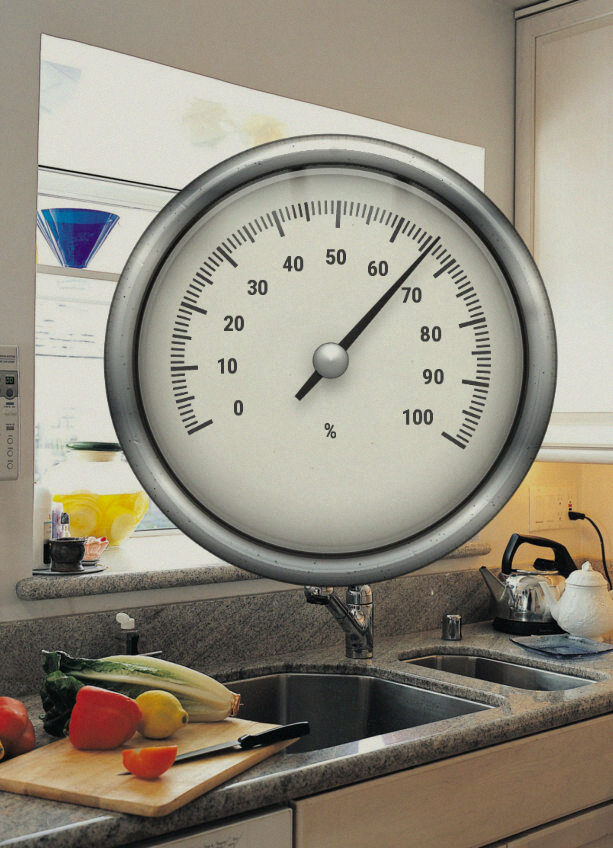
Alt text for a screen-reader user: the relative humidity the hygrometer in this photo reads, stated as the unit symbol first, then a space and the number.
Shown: % 66
